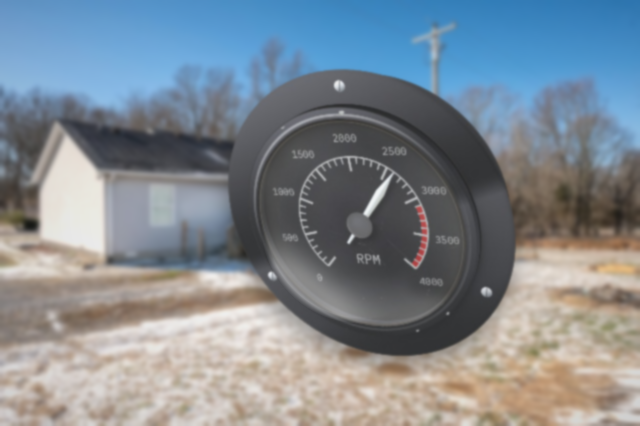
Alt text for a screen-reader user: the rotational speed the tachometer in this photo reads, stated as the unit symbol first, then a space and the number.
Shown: rpm 2600
